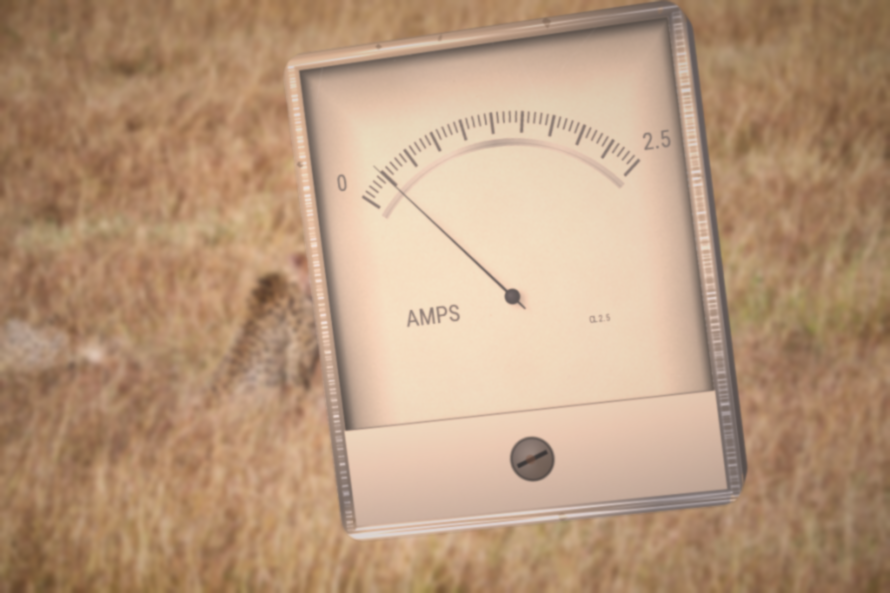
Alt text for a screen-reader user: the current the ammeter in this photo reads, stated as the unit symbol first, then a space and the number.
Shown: A 0.25
